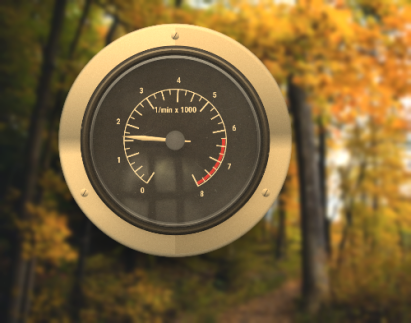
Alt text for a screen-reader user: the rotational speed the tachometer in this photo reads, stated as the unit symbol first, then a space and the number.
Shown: rpm 1625
